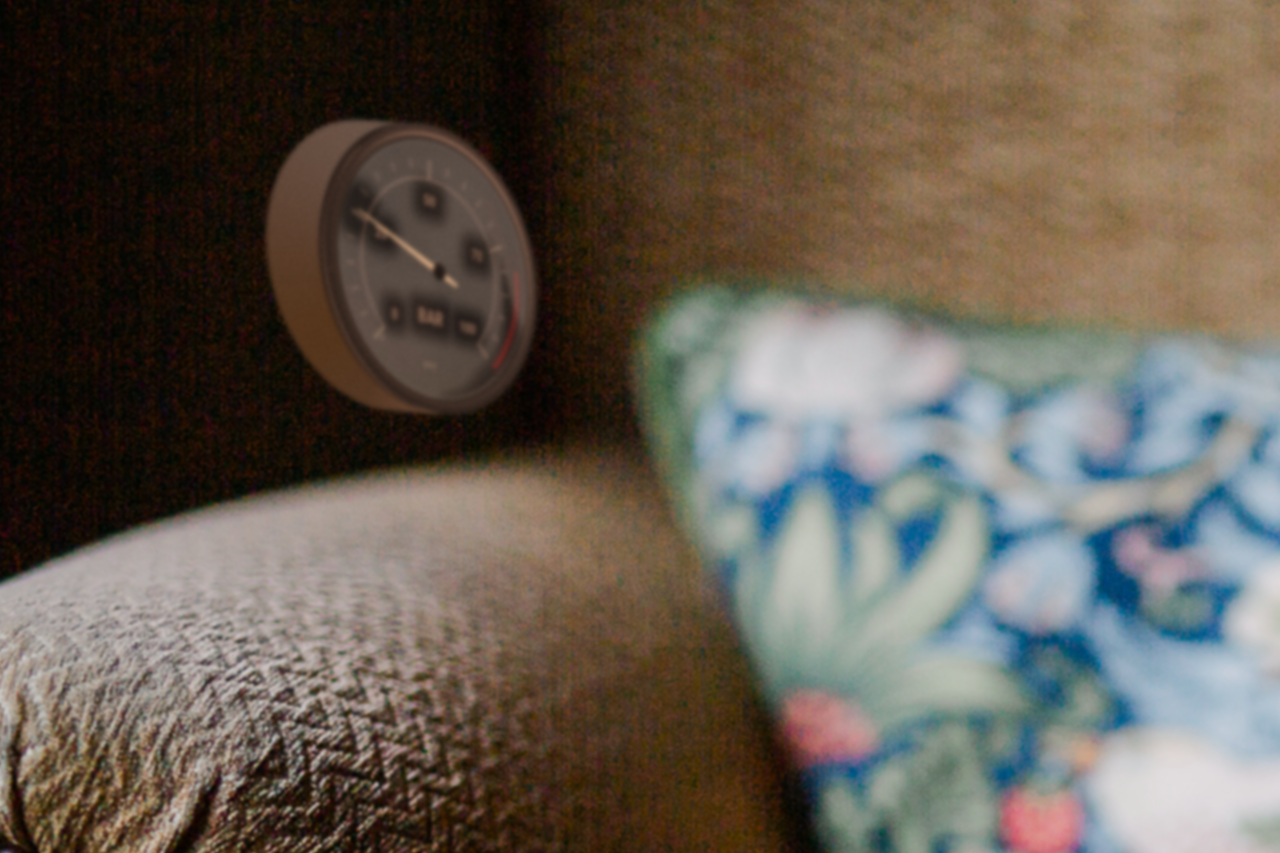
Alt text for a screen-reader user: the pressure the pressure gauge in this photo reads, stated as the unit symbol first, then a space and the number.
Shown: bar 25
